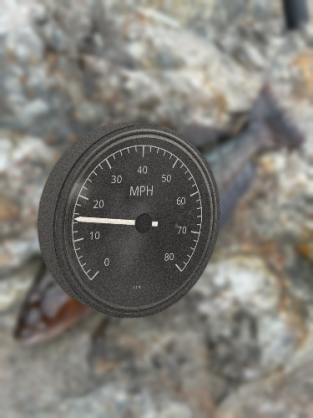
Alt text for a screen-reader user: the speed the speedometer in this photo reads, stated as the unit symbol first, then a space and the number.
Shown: mph 15
